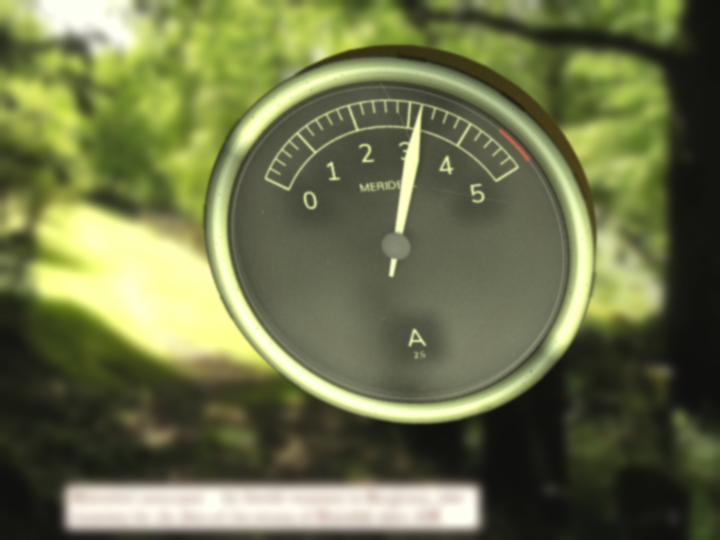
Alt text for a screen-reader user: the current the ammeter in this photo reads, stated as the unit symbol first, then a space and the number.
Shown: A 3.2
